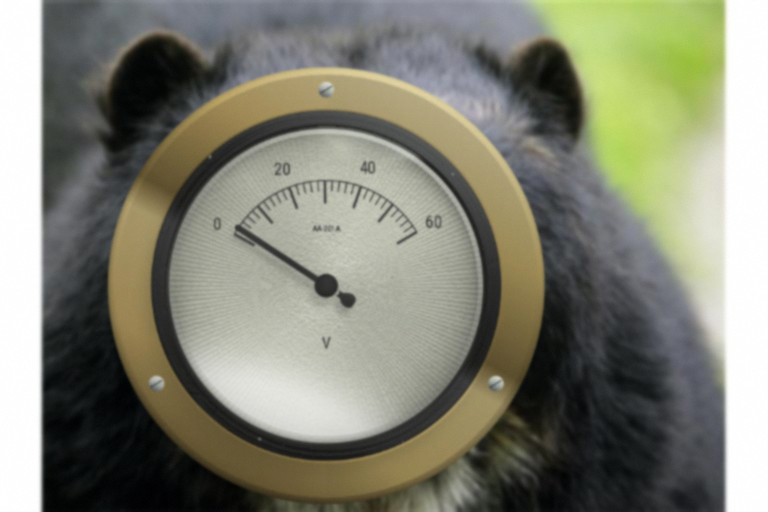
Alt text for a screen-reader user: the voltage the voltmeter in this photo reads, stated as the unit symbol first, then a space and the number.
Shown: V 2
